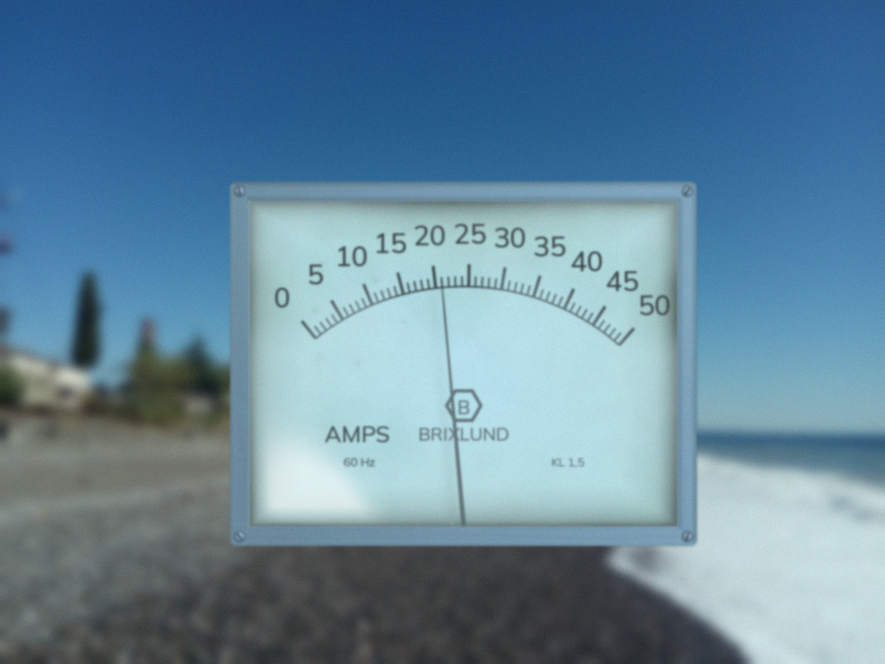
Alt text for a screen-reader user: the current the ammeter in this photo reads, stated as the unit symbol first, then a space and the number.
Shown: A 21
